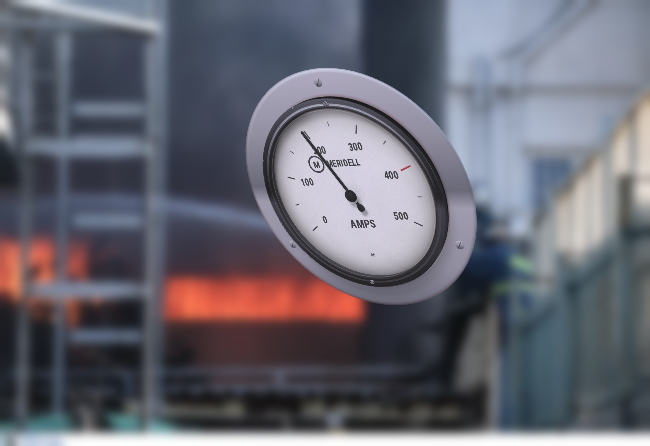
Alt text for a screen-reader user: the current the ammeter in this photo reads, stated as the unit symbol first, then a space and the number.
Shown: A 200
